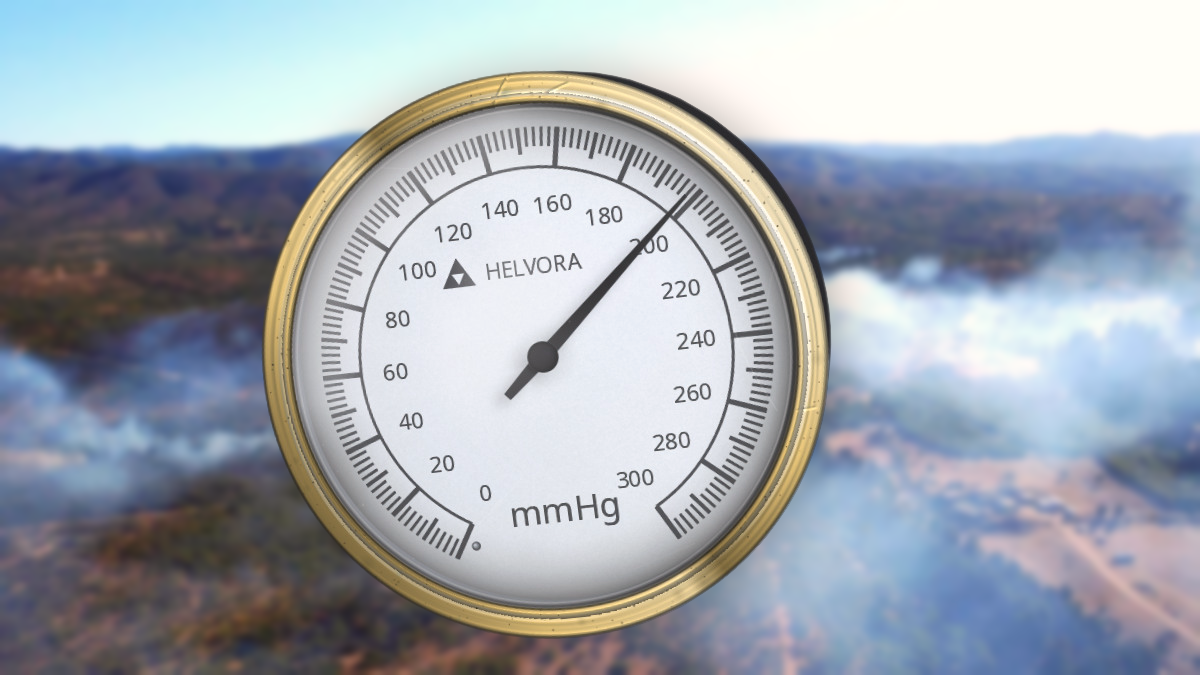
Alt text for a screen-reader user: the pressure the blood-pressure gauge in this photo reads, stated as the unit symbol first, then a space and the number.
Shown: mmHg 198
